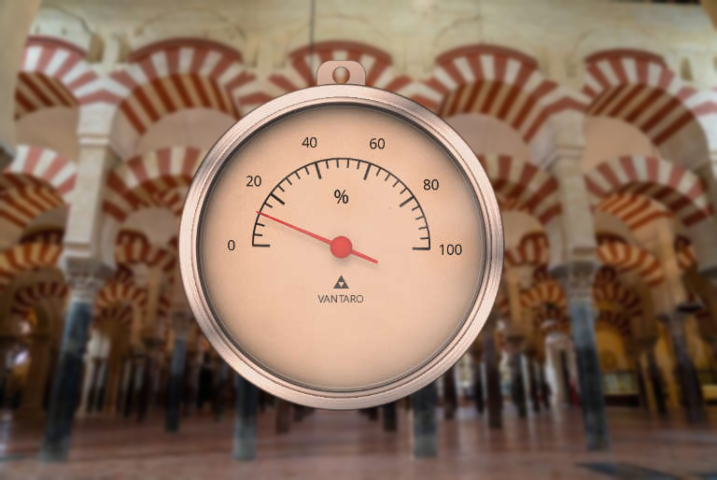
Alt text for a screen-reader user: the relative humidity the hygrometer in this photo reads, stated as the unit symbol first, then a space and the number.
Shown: % 12
